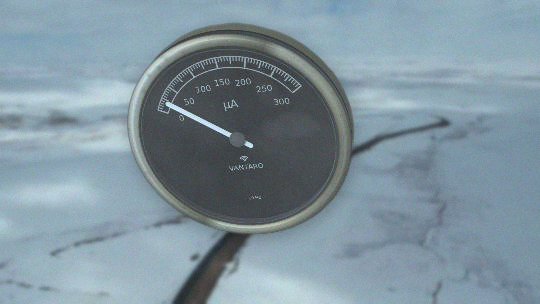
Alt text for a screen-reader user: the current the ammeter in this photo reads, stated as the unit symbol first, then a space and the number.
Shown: µA 25
